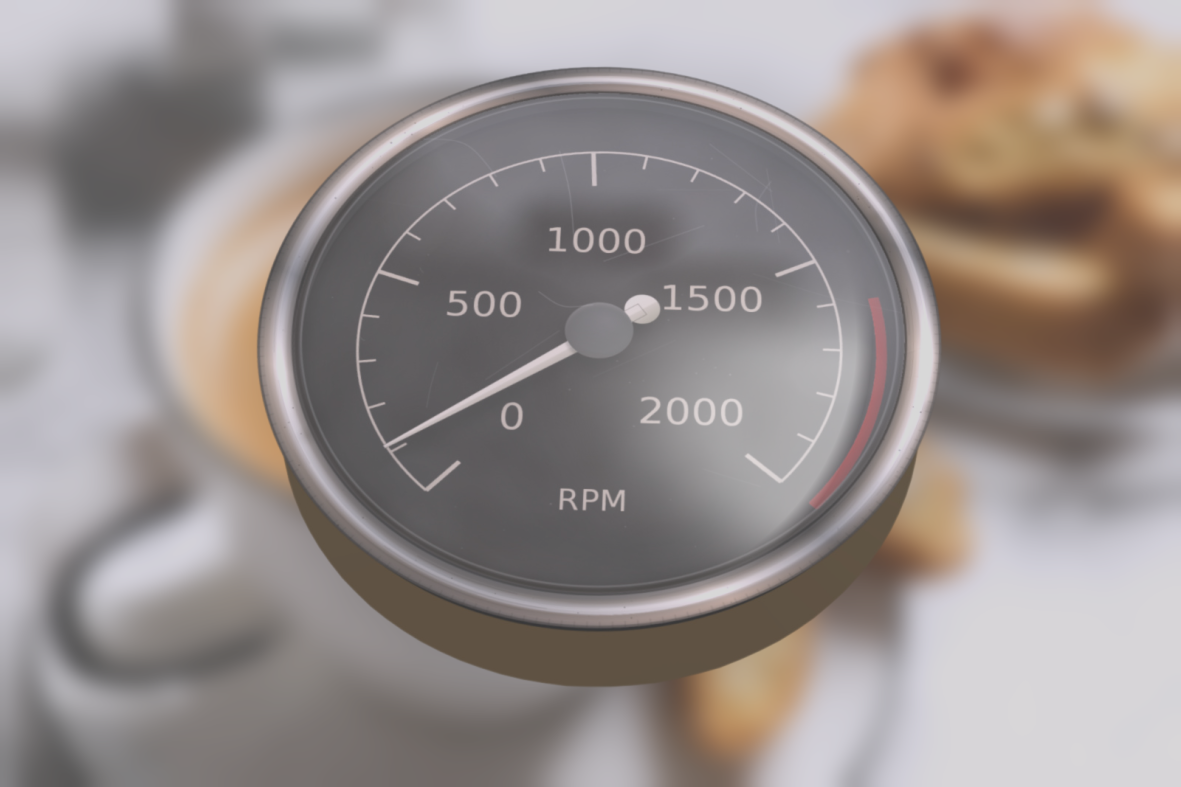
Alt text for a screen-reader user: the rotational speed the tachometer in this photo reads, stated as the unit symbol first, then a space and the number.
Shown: rpm 100
